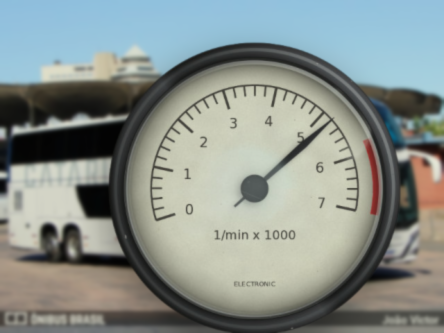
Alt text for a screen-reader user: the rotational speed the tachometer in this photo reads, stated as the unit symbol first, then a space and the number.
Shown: rpm 5200
